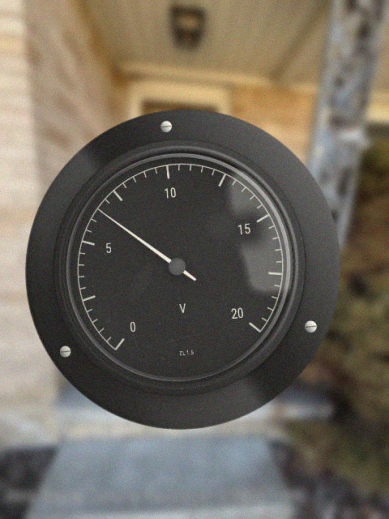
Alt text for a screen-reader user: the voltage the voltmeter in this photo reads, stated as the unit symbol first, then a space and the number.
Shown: V 6.5
